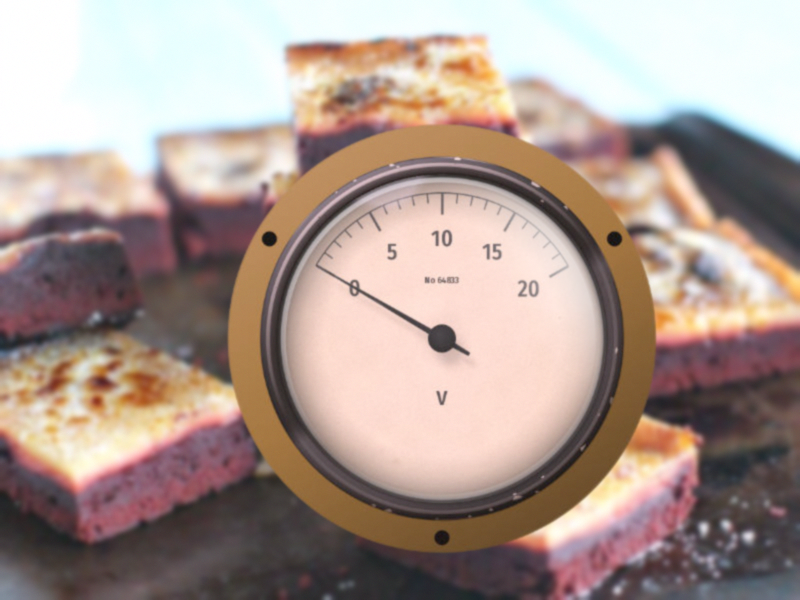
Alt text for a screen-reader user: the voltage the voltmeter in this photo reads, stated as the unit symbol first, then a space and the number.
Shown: V 0
